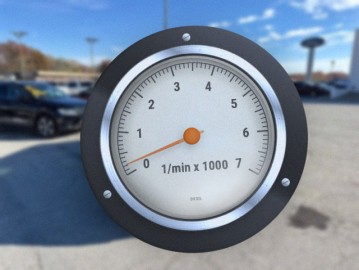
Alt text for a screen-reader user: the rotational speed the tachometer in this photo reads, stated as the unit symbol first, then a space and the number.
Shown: rpm 200
